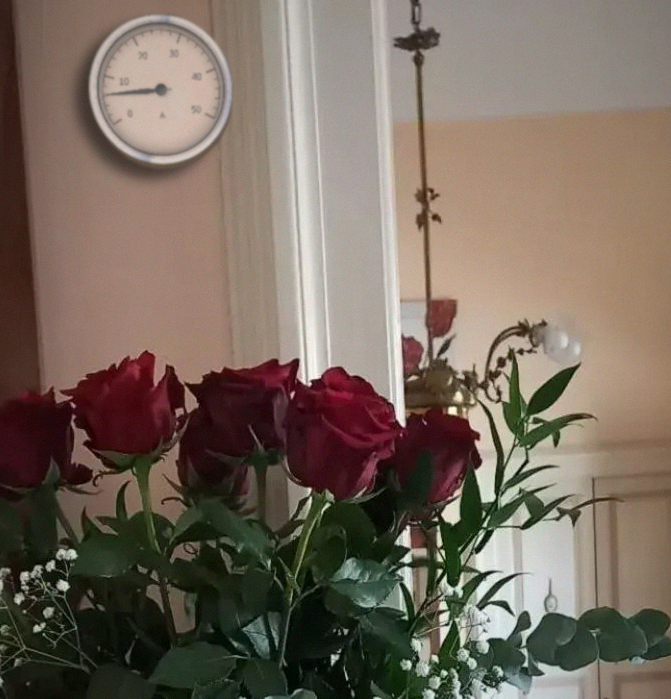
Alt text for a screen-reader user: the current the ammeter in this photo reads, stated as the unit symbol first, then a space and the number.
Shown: A 6
